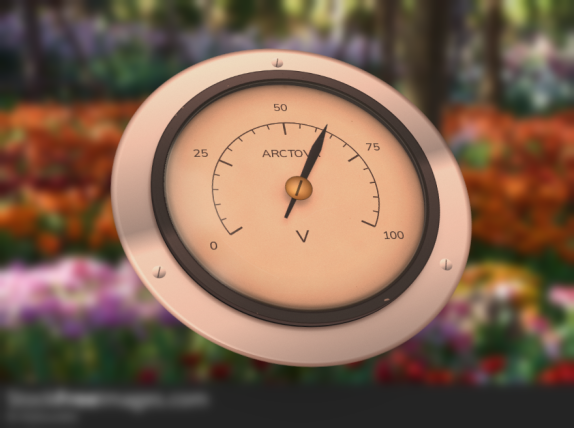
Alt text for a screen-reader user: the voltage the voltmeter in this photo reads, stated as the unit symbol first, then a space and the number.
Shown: V 62.5
